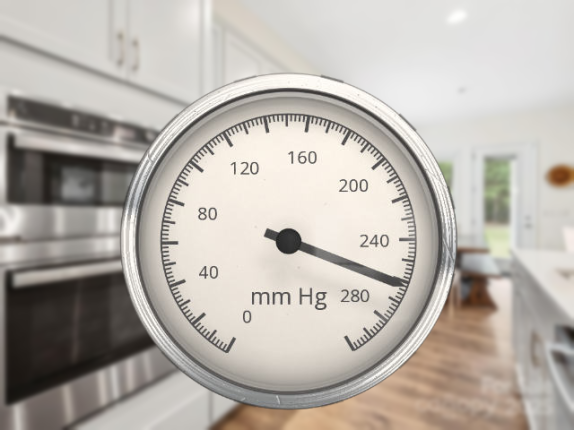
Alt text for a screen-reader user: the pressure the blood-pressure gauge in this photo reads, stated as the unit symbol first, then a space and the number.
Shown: mmHg 262
